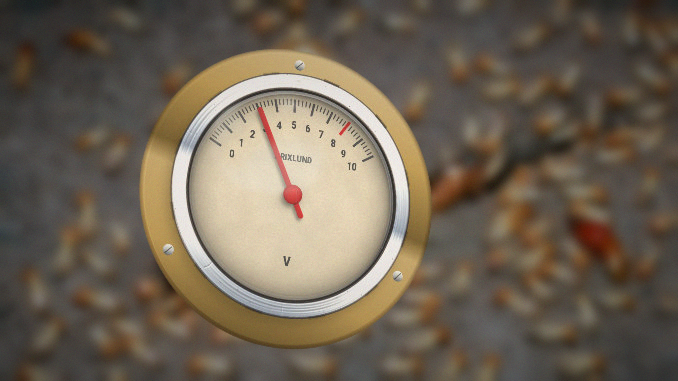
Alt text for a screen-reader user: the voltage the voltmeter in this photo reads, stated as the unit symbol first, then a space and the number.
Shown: V 3
